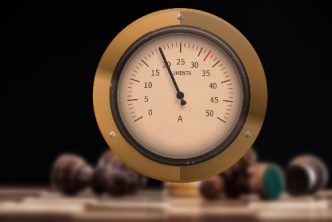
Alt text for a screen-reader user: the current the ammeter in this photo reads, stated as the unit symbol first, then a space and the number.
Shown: A 20
